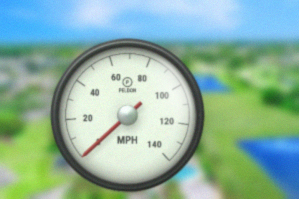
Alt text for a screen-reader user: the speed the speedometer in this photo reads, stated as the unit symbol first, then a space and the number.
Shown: mph 0
